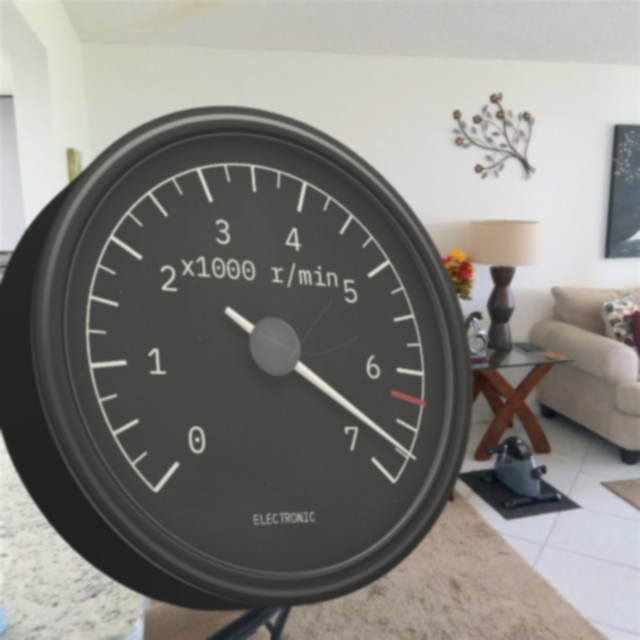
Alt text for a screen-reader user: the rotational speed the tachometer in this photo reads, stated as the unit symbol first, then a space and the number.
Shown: rpm 6750
